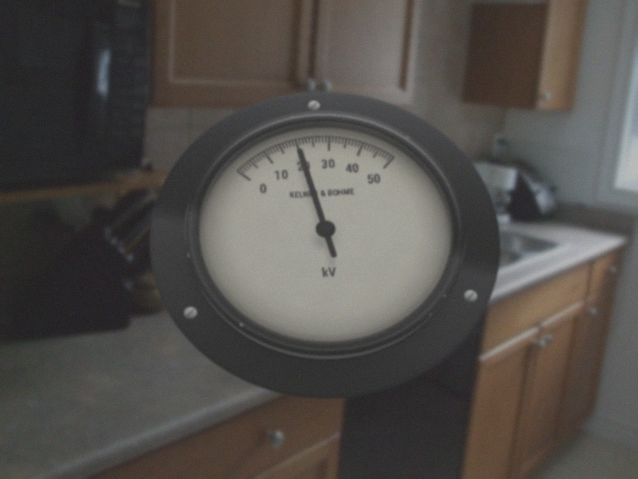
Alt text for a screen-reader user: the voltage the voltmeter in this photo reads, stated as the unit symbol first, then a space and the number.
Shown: kV 20
